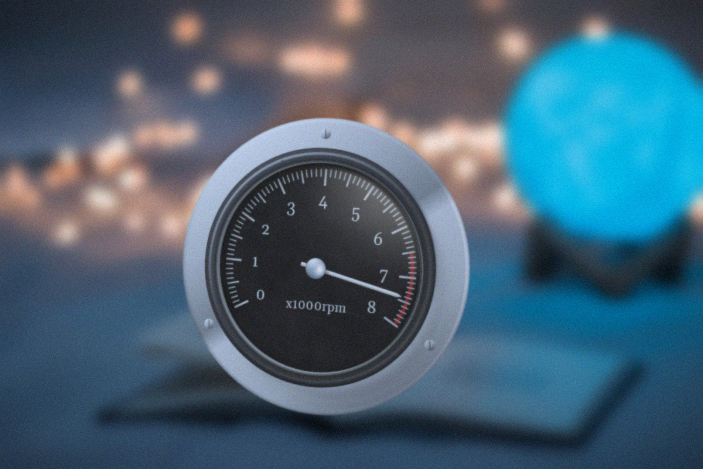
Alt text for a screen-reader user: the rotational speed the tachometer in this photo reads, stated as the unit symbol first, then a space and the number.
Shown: rpm 7400
